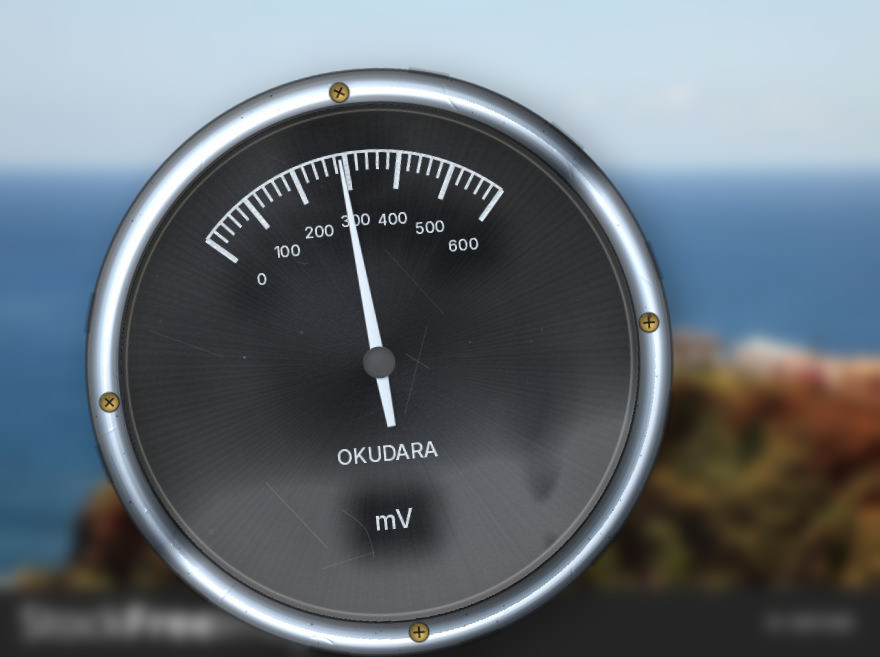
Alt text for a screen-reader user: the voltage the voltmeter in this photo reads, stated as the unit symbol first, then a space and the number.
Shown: mV 290
